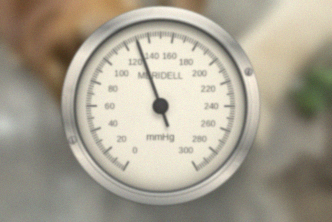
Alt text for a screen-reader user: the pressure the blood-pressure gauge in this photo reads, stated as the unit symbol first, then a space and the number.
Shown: mmHg 130
